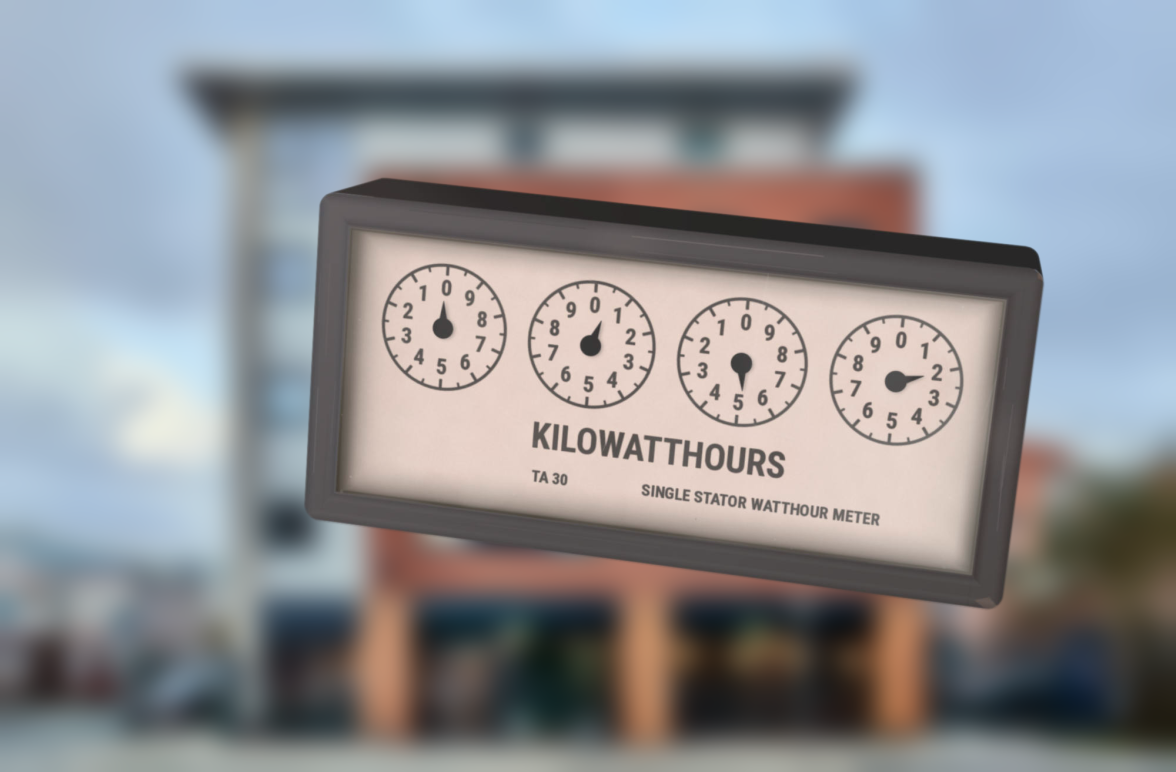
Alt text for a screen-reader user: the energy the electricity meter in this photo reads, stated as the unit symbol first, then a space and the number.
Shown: kWh 52
